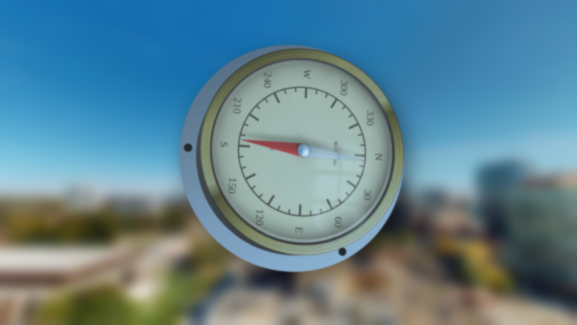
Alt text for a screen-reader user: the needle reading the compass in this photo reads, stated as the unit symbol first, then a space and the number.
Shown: ° 185
